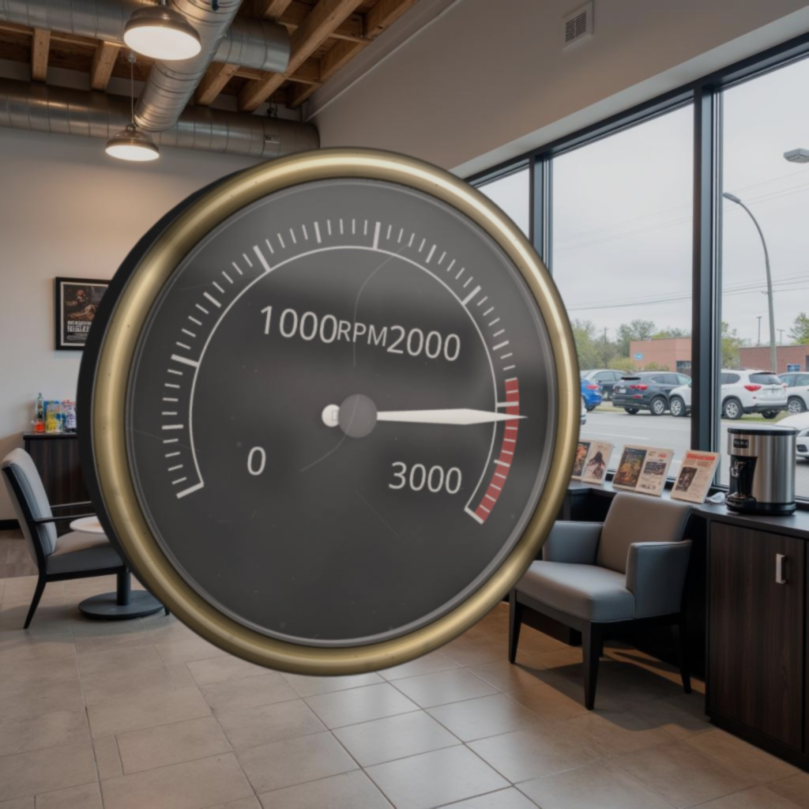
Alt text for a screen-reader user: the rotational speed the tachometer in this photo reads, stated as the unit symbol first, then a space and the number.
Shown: rpm 2550
